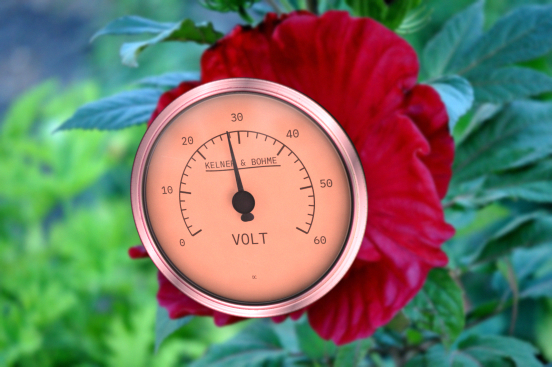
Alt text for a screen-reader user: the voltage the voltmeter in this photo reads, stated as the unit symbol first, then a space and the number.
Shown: V 28
